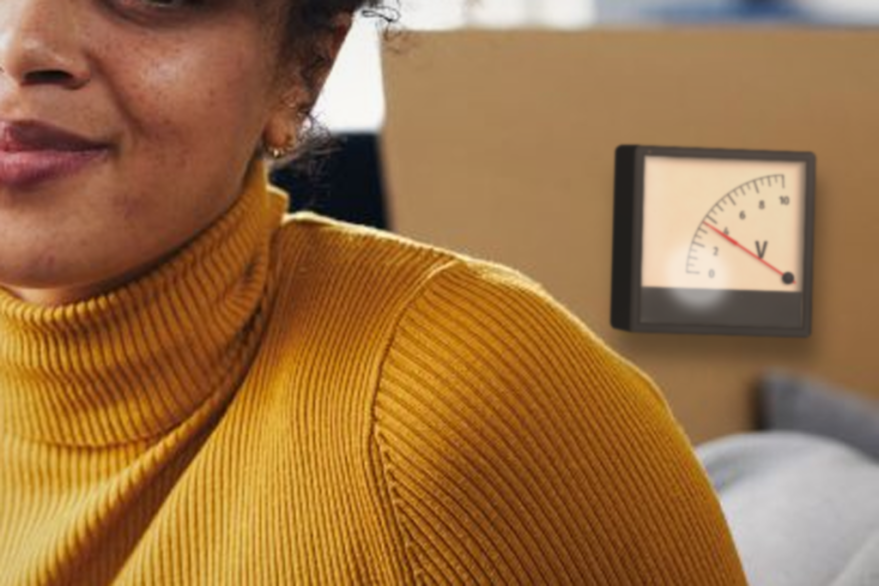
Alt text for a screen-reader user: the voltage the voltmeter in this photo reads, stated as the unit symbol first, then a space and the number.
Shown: V 3.5
